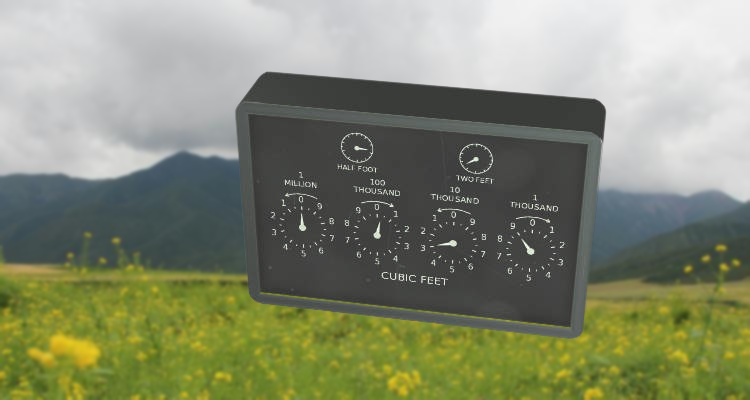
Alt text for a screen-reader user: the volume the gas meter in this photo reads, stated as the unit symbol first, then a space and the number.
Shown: ft³ 2900
